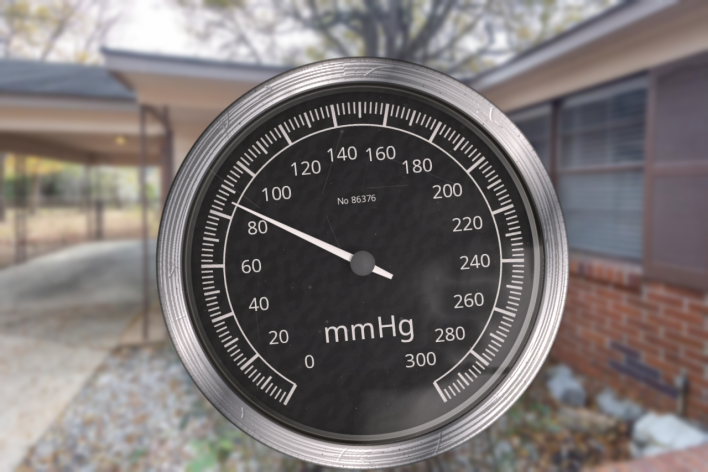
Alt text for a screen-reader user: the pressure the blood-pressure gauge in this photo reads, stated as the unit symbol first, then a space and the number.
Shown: mmHg 86
